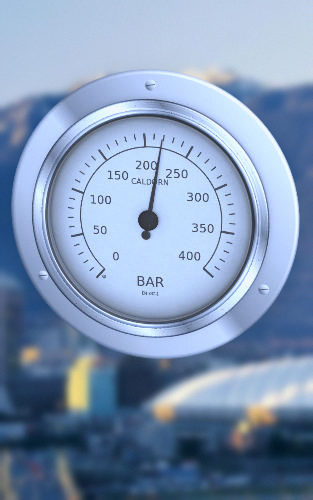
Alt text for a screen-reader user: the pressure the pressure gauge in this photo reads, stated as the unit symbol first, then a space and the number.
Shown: bar 220
